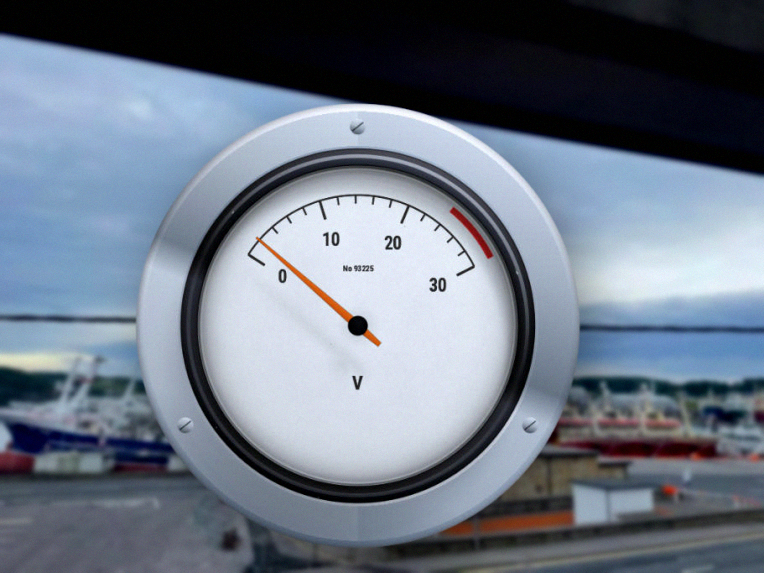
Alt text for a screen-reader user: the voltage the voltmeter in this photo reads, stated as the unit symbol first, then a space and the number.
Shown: V 2
